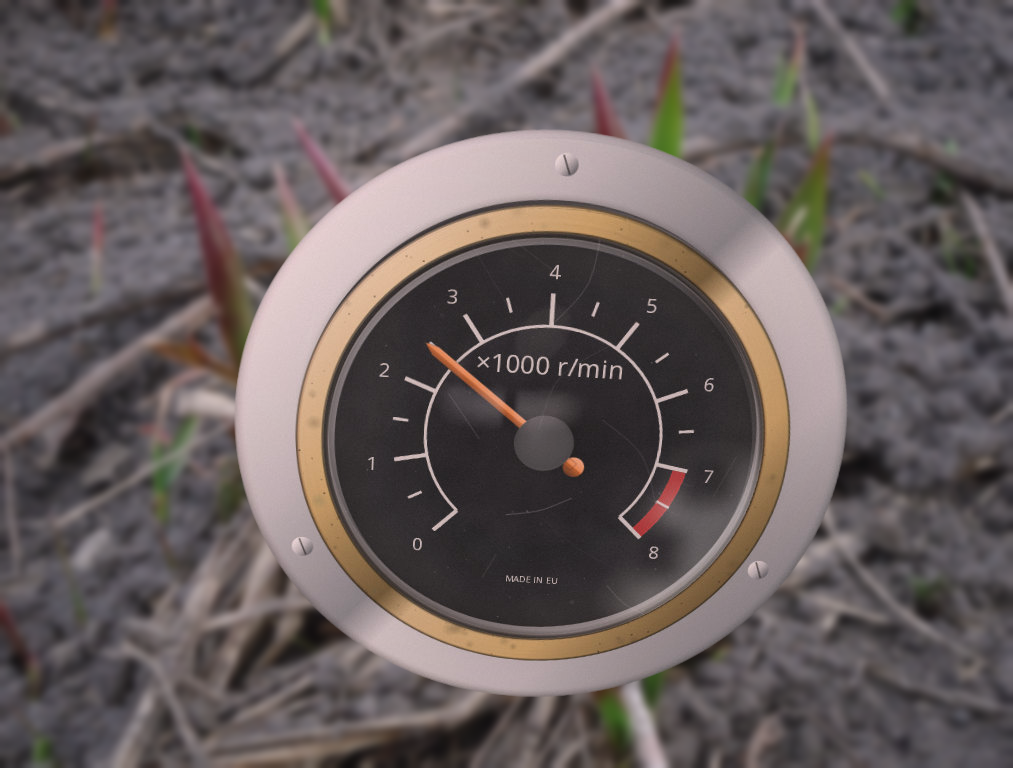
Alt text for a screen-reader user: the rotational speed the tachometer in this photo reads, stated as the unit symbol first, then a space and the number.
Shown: rpm 2500
